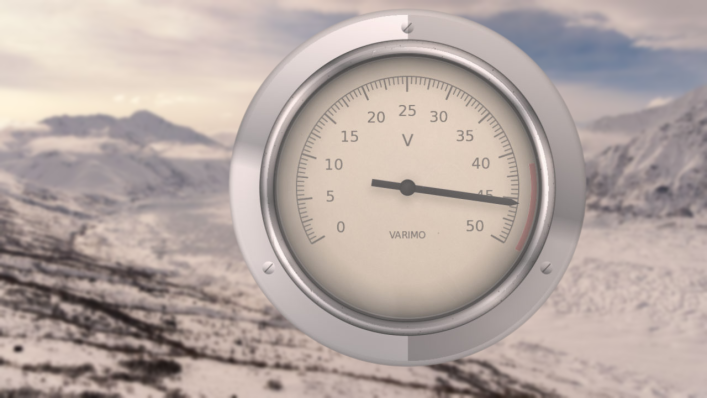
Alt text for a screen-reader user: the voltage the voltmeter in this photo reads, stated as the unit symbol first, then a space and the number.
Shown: V 45.5
